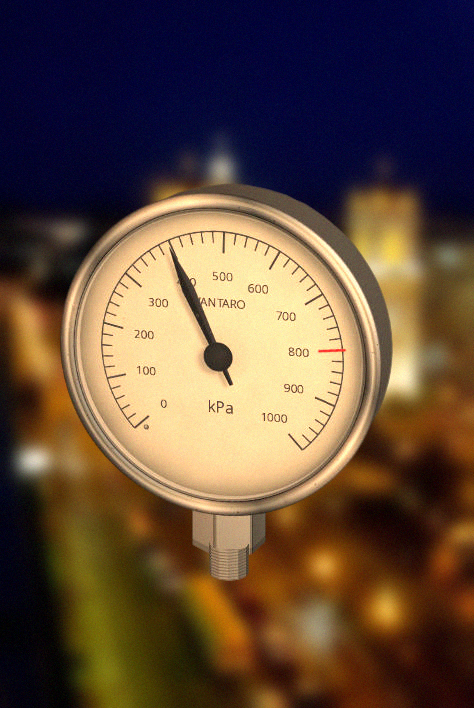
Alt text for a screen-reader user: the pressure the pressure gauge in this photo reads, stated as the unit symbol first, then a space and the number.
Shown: kPa 400
